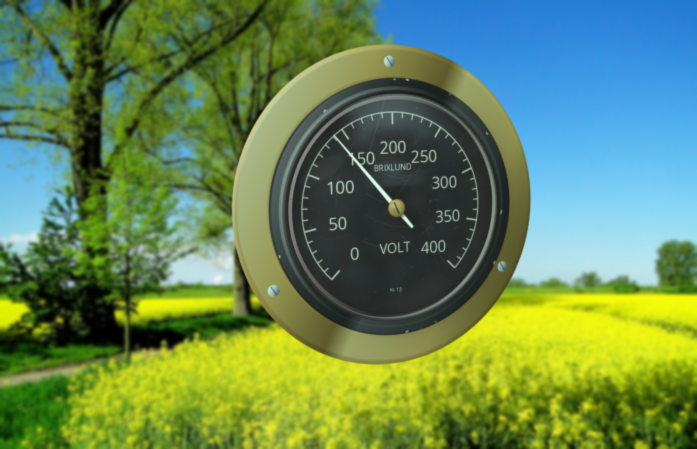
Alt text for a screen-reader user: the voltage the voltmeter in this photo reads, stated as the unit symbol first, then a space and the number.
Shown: V 140
